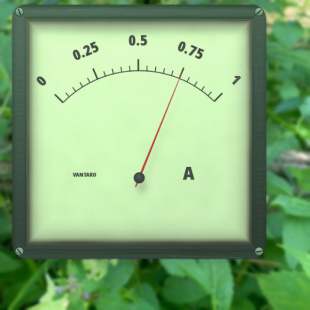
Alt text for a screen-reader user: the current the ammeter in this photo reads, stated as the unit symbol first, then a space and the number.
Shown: A 0.75
